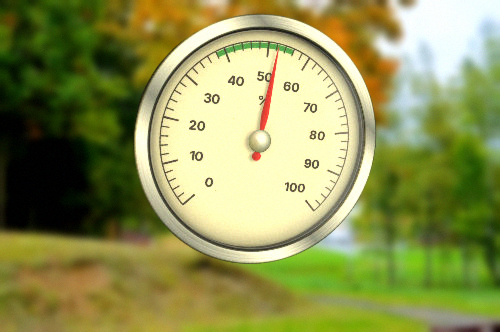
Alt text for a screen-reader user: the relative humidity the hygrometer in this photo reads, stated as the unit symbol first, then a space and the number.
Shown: % 52
